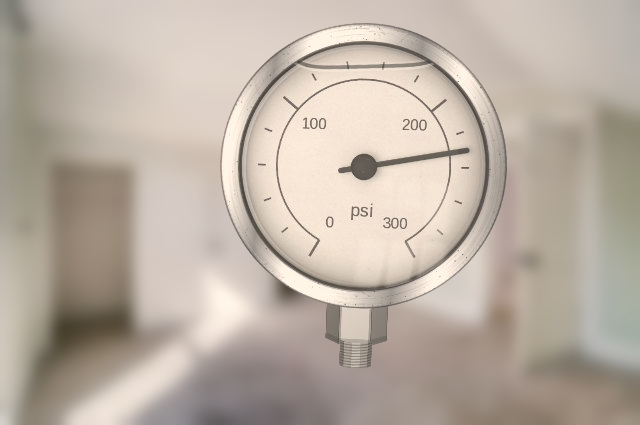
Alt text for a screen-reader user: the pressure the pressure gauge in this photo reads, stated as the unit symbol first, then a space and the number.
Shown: psi 230
